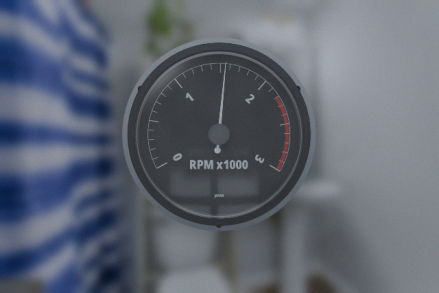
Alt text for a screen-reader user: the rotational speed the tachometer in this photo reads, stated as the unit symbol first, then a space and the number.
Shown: rpm 1550
